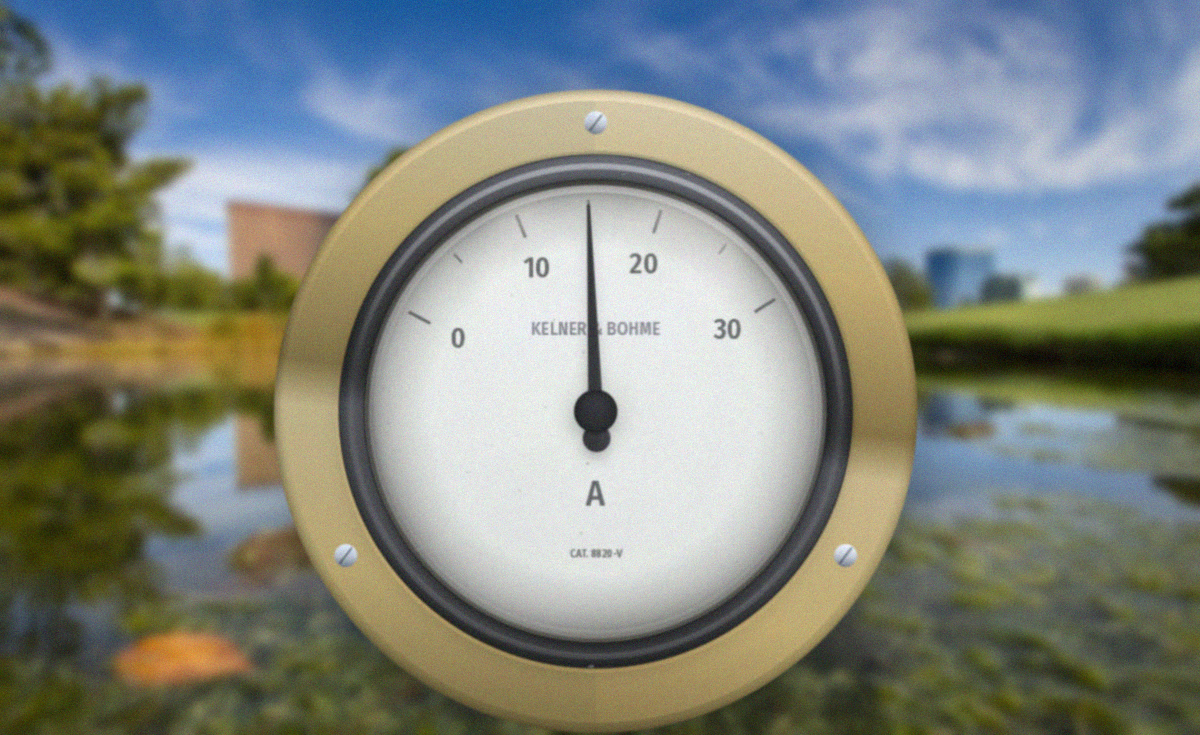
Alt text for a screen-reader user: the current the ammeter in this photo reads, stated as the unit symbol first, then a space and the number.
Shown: A 15
